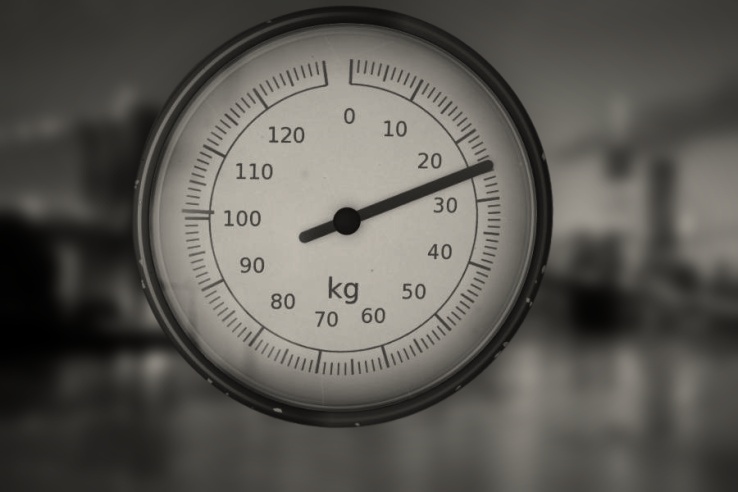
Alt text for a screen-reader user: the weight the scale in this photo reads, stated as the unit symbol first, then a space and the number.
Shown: kg 25
